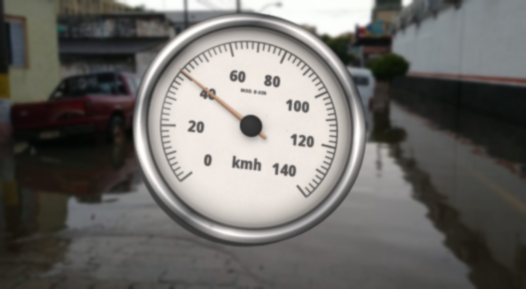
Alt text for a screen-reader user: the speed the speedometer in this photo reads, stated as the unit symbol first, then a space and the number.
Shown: km/h 40
